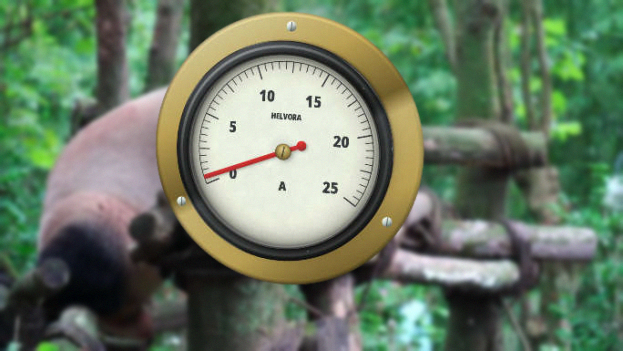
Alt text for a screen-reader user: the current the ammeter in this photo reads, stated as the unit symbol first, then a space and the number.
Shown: A 0.5
